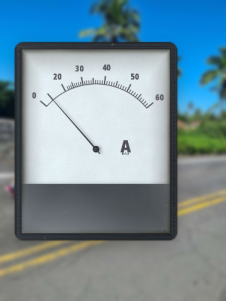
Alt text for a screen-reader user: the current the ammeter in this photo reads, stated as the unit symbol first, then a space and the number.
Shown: A 10
